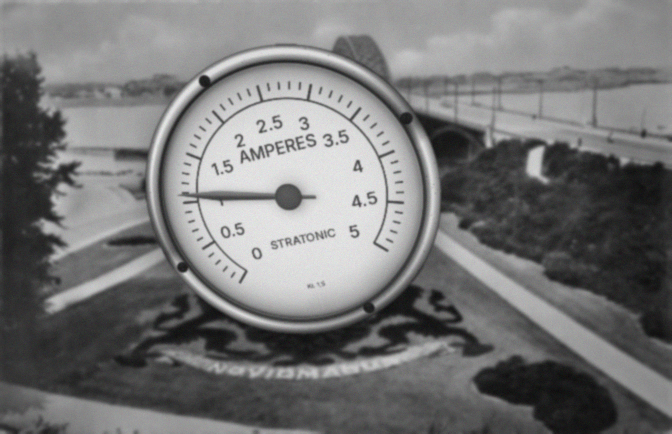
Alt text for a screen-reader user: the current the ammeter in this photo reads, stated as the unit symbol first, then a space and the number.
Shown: A 1.1
